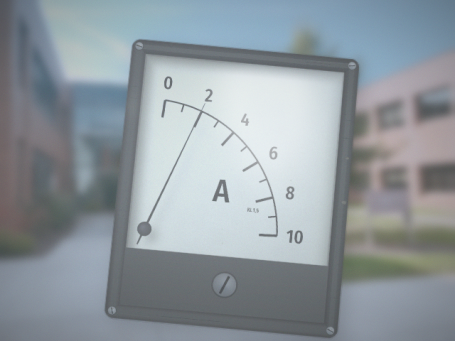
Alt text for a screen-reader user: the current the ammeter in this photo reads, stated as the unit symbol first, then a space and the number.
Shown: A 2
